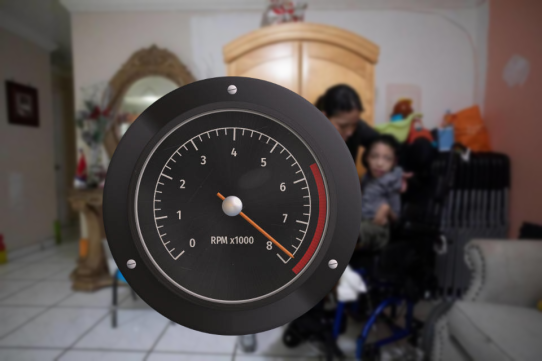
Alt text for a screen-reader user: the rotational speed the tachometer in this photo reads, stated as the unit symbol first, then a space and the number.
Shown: rpm 7800
